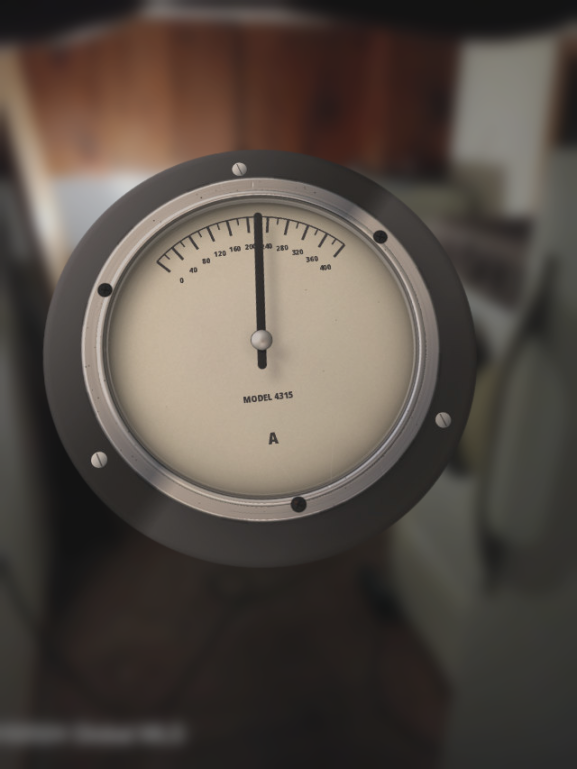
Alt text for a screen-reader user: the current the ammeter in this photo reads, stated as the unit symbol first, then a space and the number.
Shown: A 220
